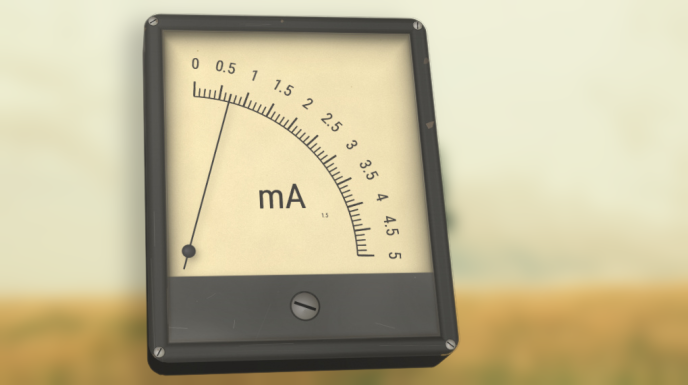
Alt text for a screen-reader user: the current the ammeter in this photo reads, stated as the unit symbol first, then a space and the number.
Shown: mA 0.7
